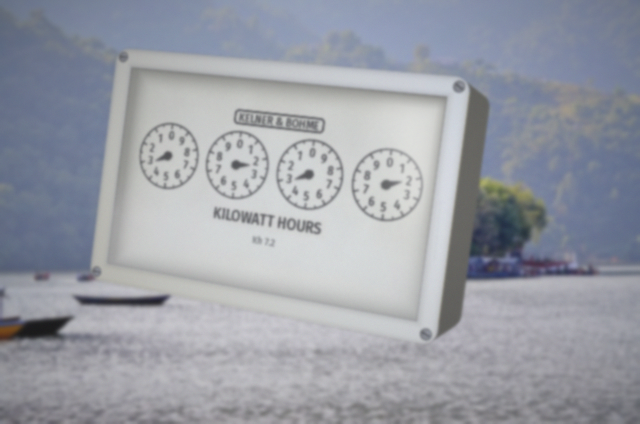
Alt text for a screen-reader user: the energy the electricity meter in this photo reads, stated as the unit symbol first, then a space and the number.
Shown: kWh 3232
